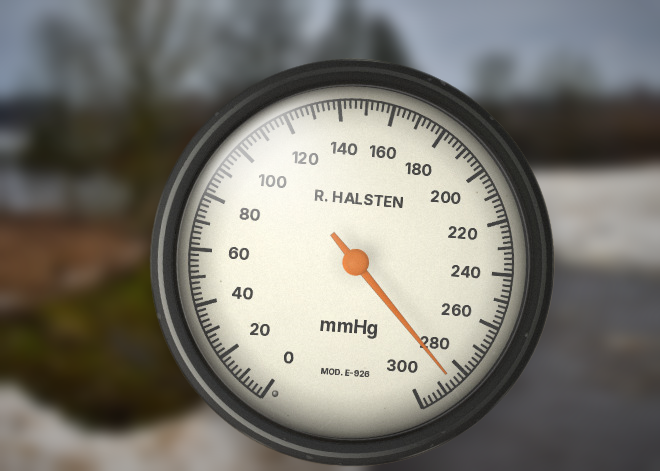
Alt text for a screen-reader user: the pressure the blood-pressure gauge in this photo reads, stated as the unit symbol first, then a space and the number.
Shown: mmHg 286
